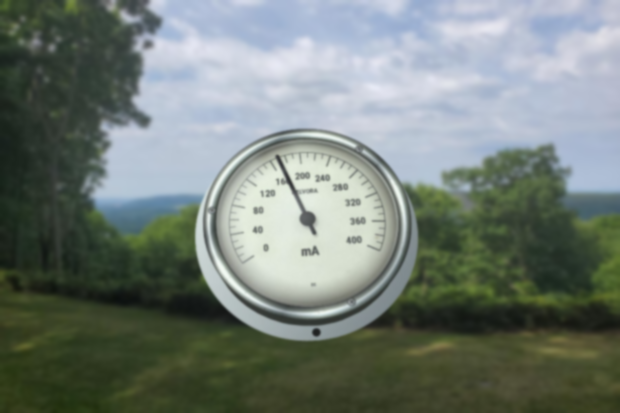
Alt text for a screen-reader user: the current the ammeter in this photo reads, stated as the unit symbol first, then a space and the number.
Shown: mA 170
